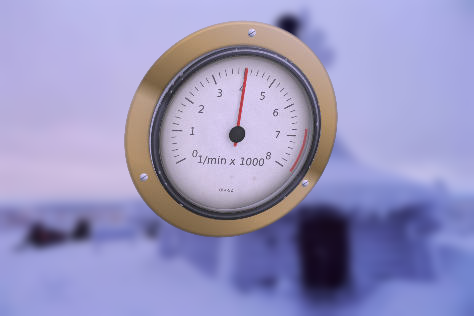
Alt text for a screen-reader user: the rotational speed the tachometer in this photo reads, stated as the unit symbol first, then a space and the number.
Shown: rpm 4000
